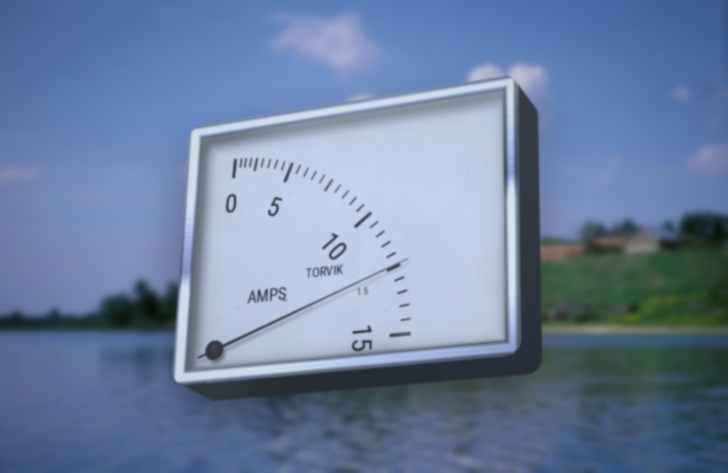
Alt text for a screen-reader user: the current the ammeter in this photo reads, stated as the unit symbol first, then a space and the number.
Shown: A 12.5
